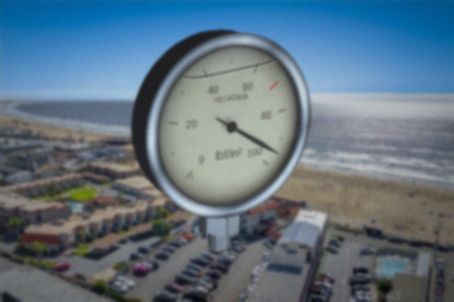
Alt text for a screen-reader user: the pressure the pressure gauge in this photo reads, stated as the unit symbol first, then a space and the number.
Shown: psi 95
